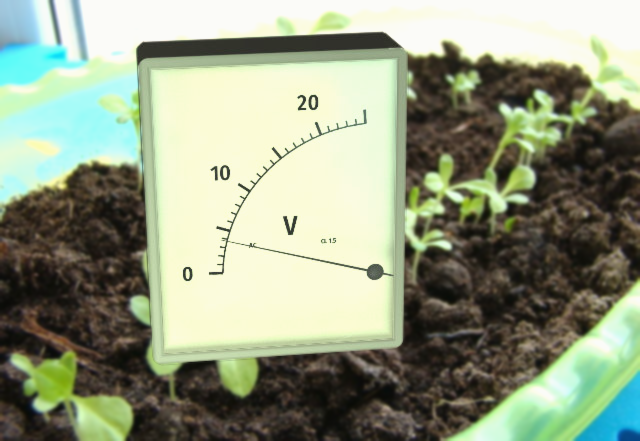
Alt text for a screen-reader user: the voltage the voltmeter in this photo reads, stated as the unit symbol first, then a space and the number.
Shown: V 4
